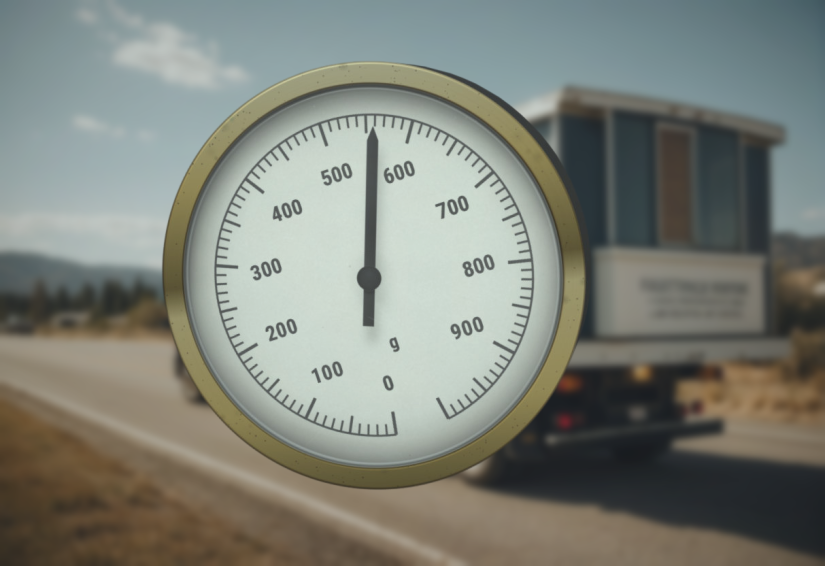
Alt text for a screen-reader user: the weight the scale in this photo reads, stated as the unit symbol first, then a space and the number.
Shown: g 560
